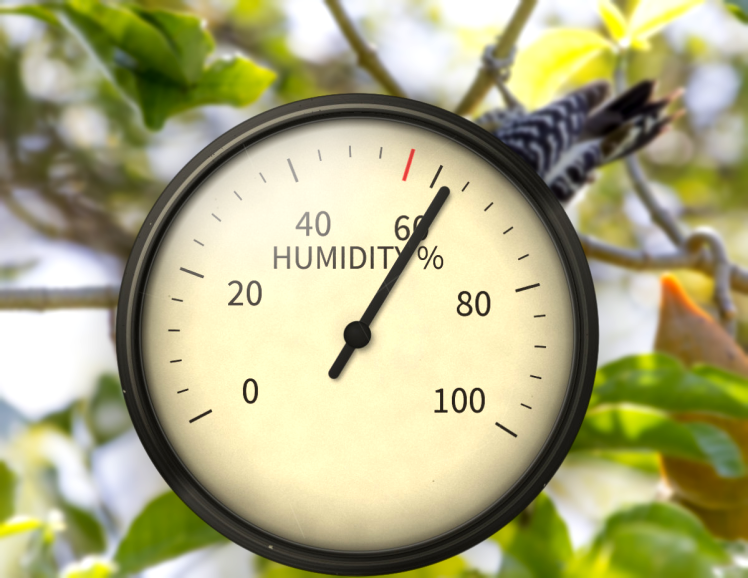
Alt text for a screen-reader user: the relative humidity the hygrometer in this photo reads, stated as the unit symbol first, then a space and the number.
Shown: % 62
